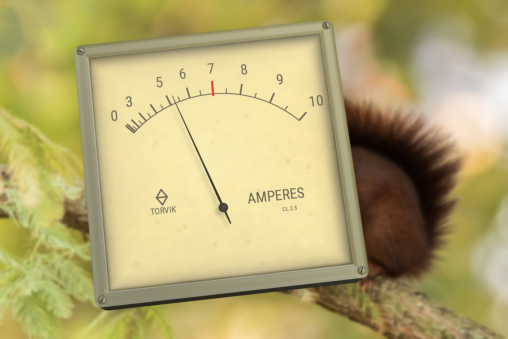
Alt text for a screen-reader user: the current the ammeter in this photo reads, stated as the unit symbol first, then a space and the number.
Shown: A 5.25
